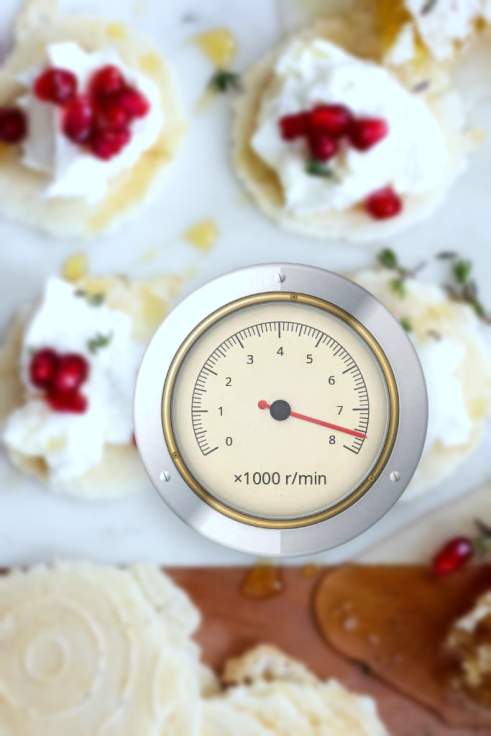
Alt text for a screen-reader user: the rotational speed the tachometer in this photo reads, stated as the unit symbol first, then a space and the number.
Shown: rpm 7600
